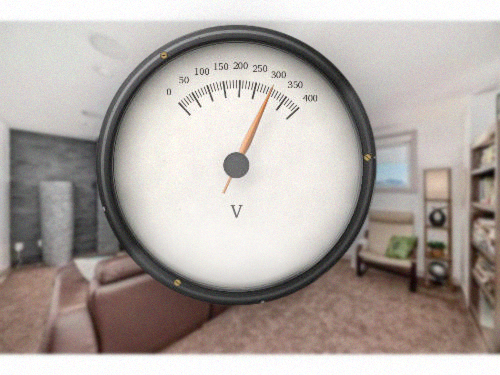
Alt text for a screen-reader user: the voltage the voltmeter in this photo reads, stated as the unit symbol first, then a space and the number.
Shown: V 300
